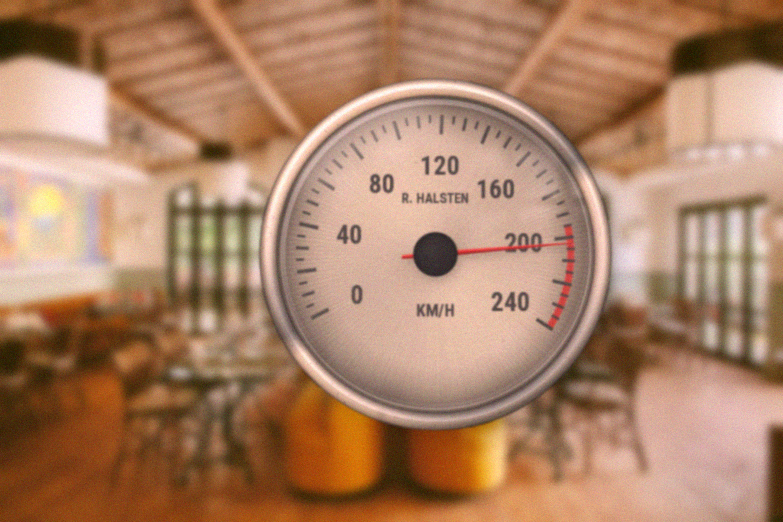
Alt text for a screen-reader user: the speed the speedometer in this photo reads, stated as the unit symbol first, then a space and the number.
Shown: km/h 202.5
